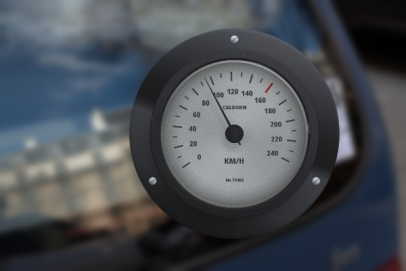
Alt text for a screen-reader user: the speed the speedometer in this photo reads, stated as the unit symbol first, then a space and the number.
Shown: km/h 95
